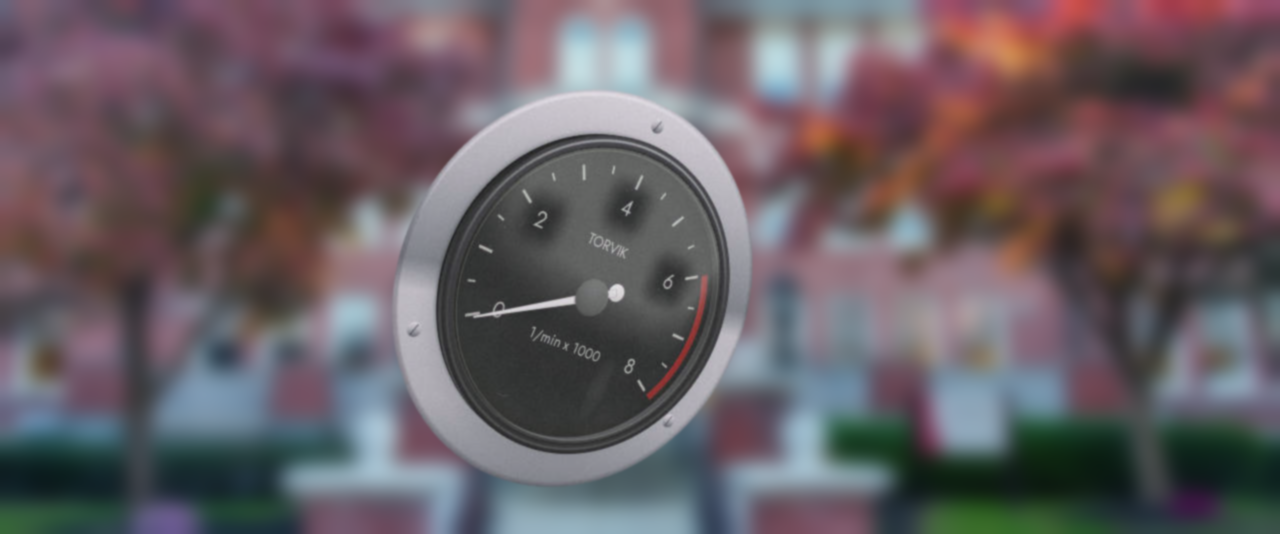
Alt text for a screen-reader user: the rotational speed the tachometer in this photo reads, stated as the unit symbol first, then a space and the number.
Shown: rpm 0
